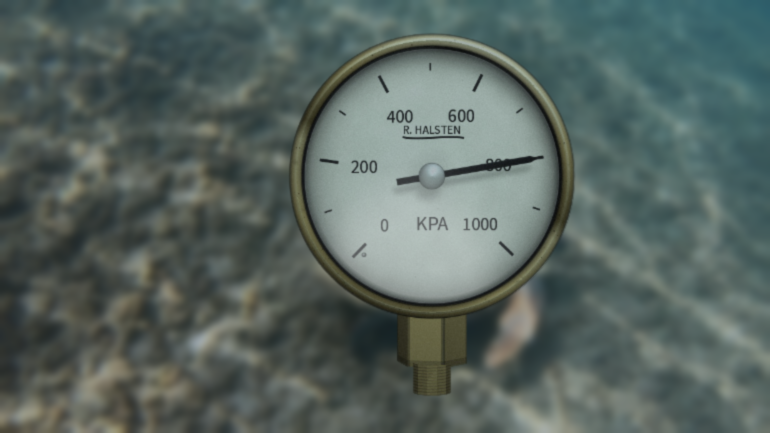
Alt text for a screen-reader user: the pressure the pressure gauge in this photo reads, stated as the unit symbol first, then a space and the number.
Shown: kPa 800
